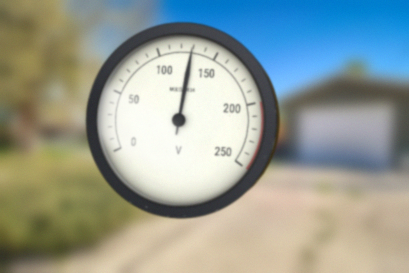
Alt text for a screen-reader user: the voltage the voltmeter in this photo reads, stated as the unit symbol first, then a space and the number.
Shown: V 130
